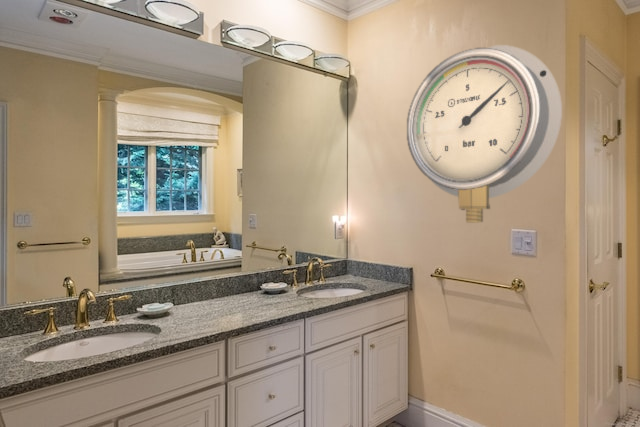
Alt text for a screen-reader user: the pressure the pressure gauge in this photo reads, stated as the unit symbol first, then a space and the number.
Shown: bar 7
